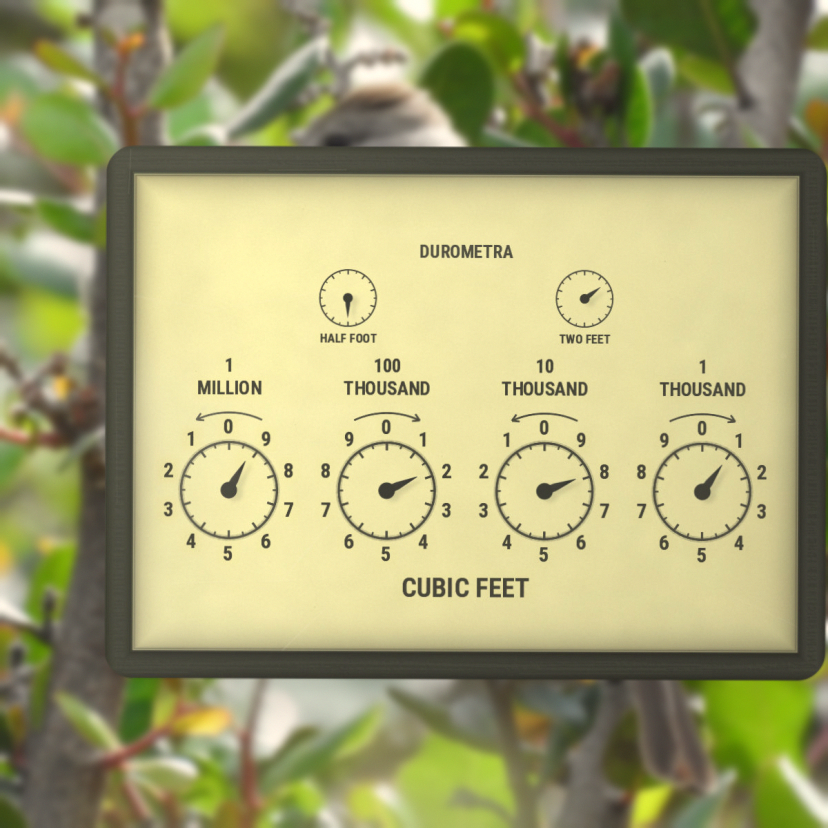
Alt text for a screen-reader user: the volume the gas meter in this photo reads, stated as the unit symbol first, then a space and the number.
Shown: ft³ 918100
